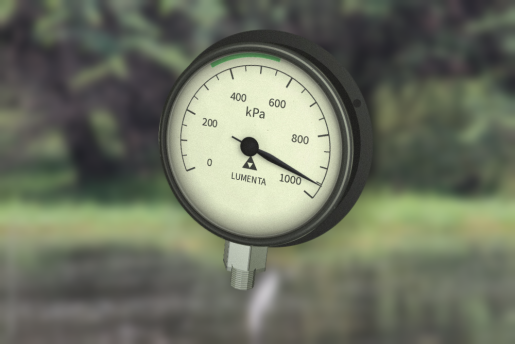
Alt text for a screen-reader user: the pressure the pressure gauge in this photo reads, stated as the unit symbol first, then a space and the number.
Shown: kPa 950
